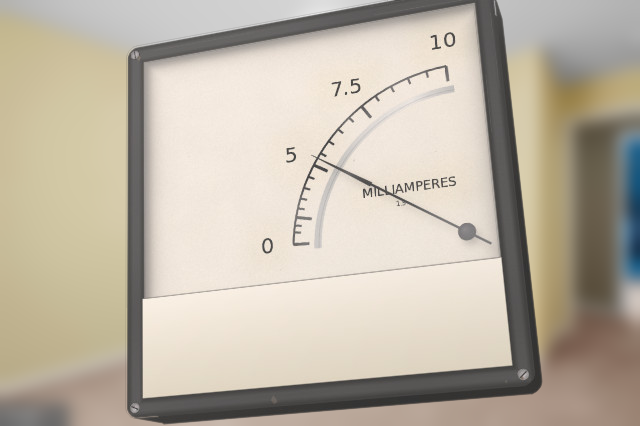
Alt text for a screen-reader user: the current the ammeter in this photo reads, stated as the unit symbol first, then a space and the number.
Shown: mA 5.25
